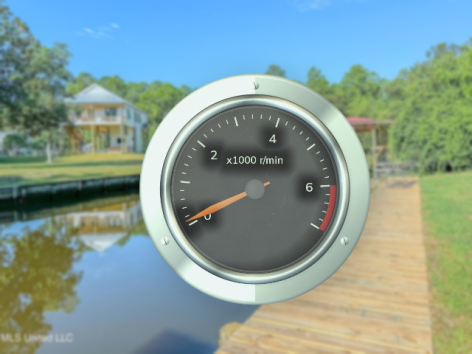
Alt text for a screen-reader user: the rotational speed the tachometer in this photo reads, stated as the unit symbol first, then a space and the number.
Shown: rpm 100
